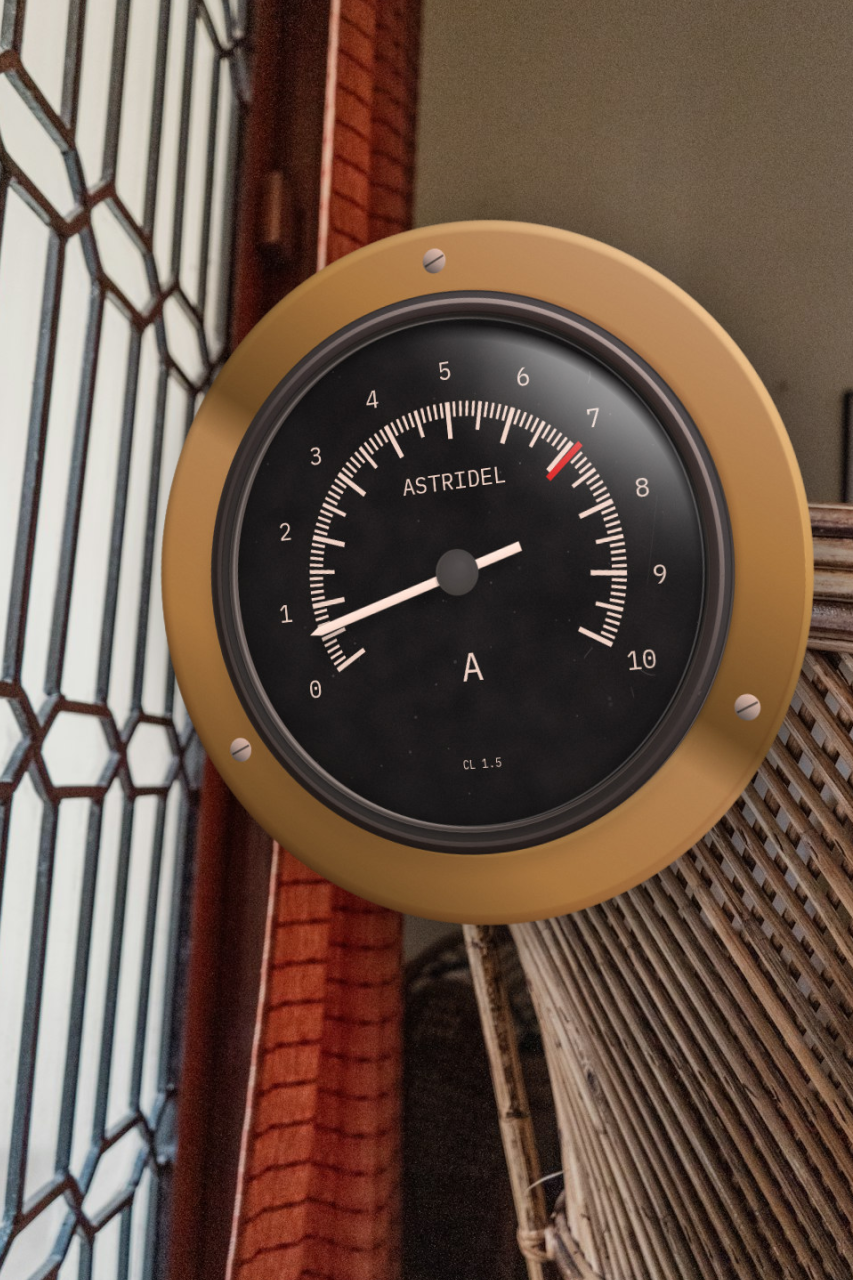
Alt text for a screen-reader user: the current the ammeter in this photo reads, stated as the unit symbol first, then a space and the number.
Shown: A 0.6
